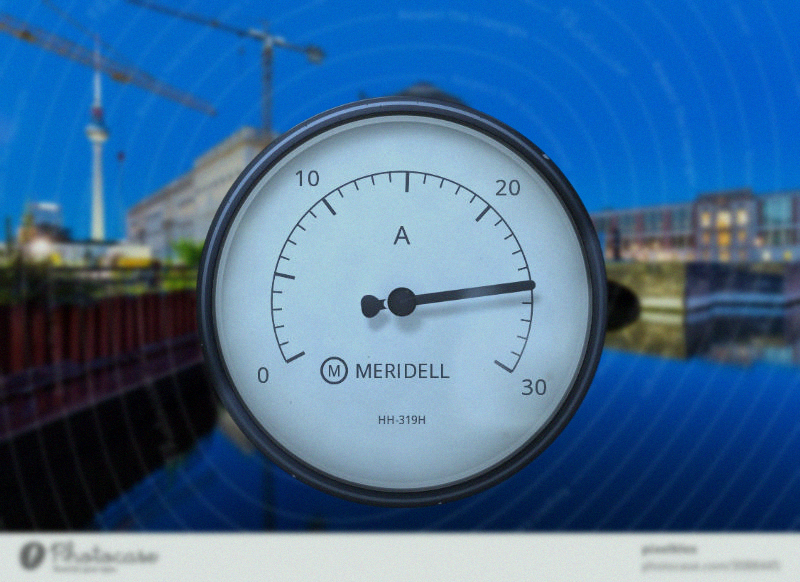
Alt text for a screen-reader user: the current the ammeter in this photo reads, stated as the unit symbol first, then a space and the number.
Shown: A 25
